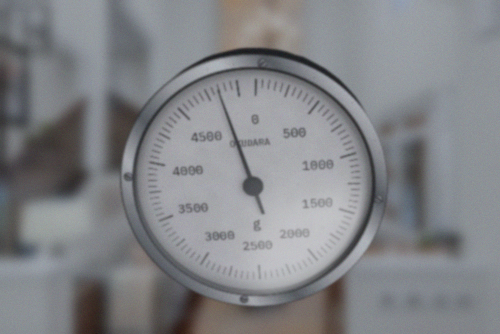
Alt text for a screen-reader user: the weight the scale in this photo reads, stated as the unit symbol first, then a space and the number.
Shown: g 4850
